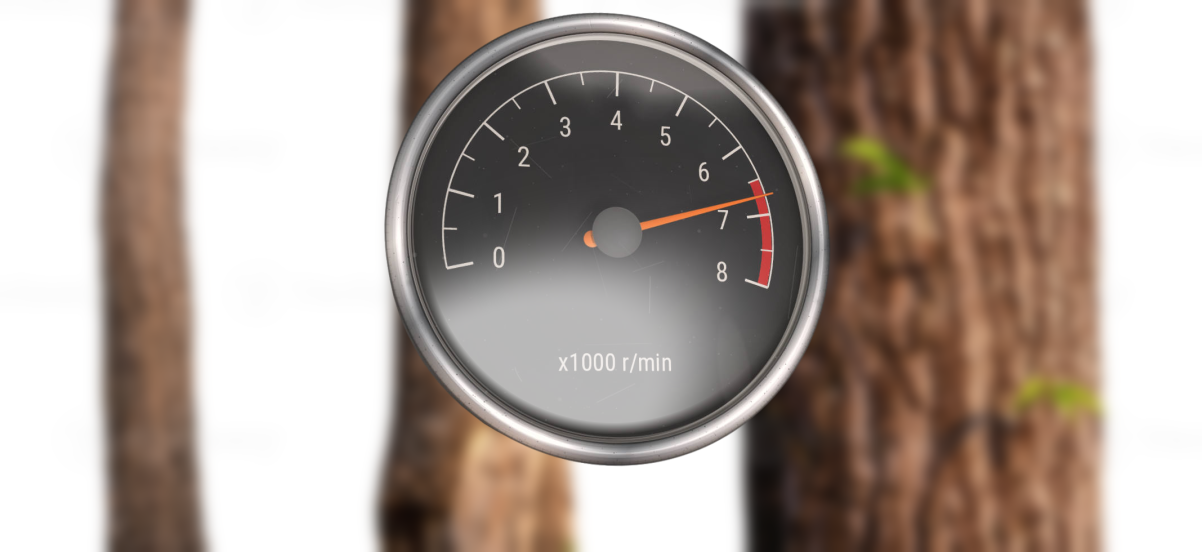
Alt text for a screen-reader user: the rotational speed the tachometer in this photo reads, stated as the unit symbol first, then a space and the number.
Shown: rpm 6750
